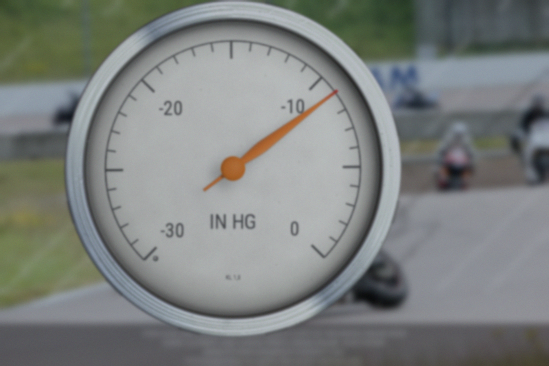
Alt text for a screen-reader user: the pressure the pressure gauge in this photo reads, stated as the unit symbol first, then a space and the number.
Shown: inHg -9
